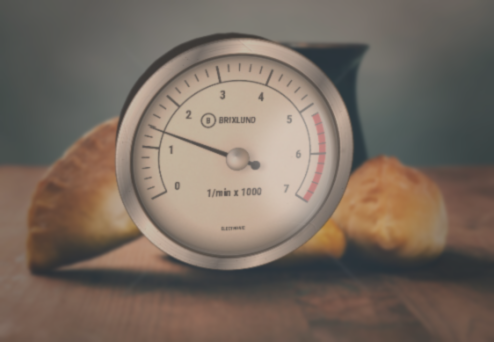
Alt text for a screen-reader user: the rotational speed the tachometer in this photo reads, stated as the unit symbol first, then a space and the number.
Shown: rpm 1400
